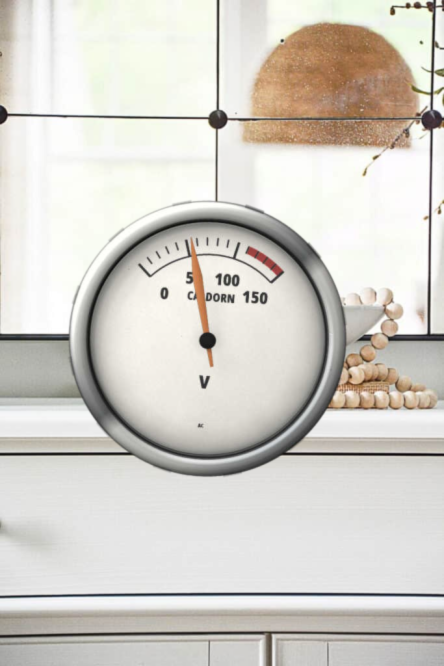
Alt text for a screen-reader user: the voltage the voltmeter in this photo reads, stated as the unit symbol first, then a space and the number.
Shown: V 55
